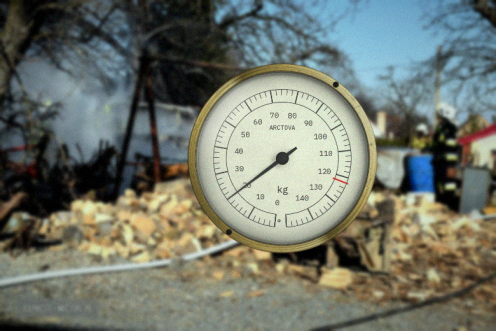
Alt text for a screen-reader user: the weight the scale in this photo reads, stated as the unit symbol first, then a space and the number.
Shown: kg 20
